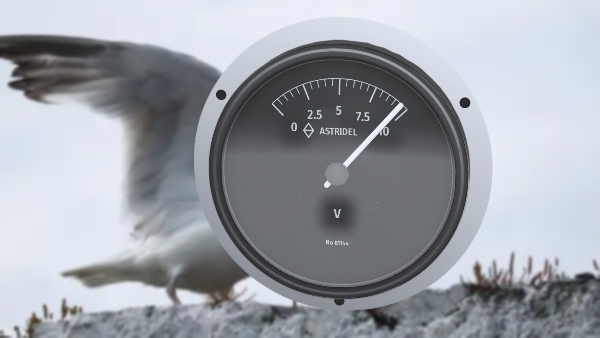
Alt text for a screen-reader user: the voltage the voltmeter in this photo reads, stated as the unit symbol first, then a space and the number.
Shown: V 9.5
